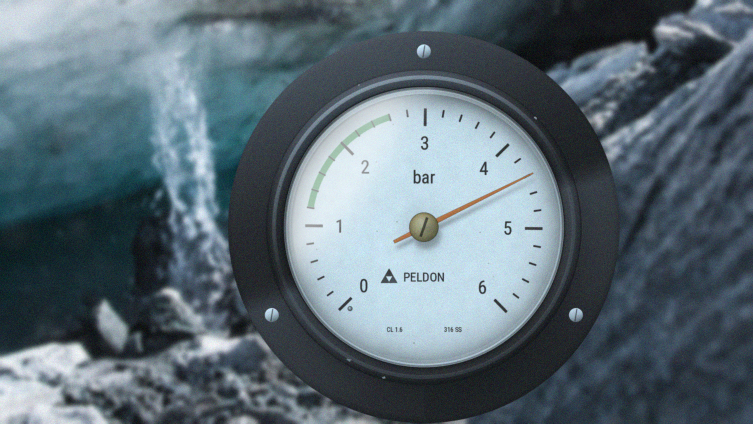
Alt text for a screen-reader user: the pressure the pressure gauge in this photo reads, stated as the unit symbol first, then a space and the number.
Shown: bar 4.4
